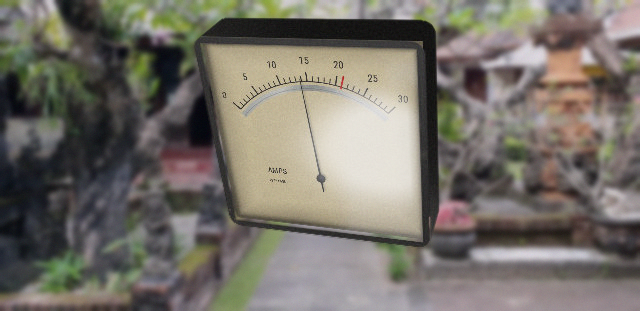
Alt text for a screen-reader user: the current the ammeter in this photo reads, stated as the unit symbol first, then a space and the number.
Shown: A 14
